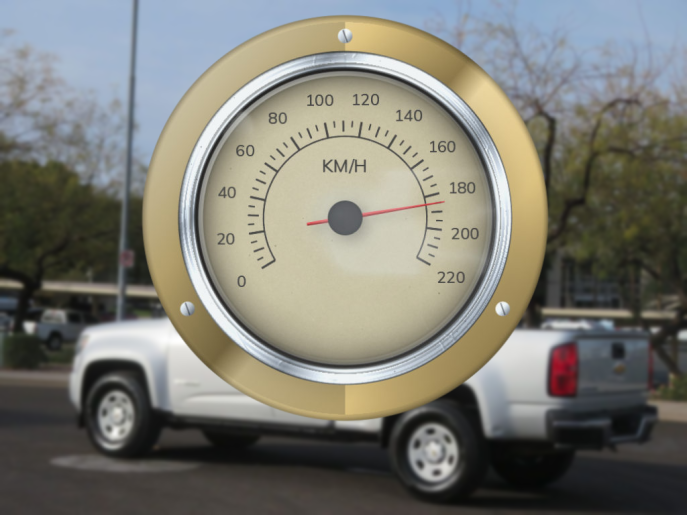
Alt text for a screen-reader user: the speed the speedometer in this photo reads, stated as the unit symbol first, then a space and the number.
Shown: km/h 185
